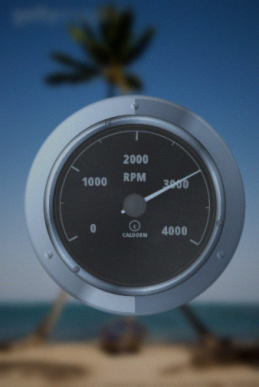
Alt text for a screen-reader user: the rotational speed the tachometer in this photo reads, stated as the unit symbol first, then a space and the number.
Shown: rpm 3000
